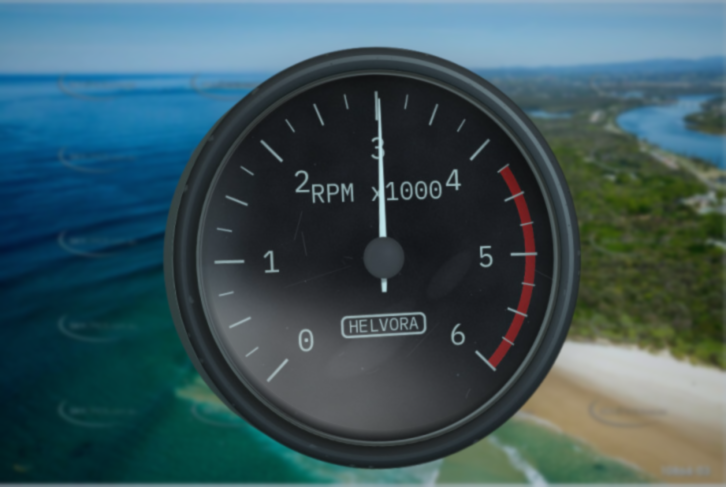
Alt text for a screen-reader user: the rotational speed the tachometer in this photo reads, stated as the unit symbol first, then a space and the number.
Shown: rpm 3000
